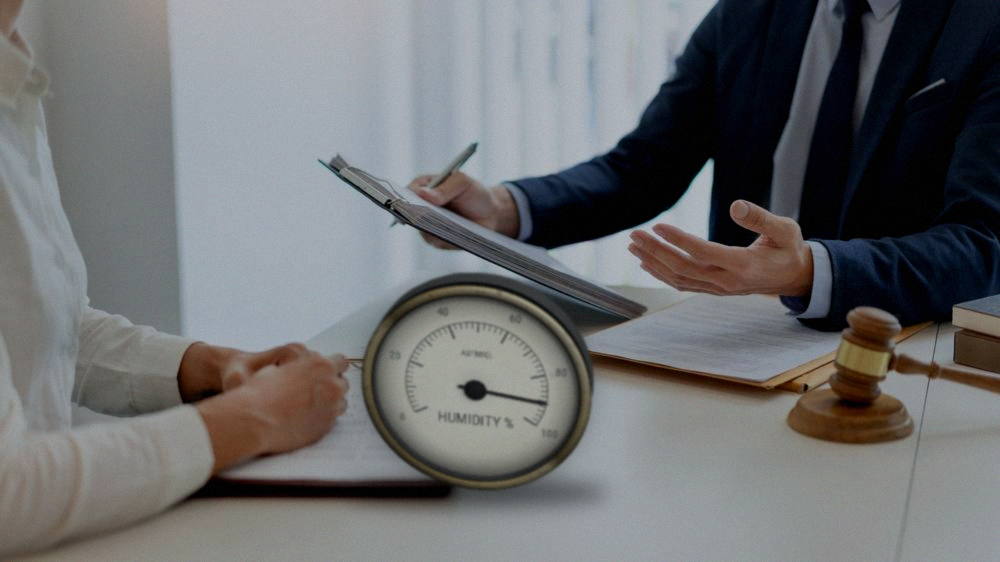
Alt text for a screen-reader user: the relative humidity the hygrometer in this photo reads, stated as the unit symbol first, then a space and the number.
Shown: % 90
